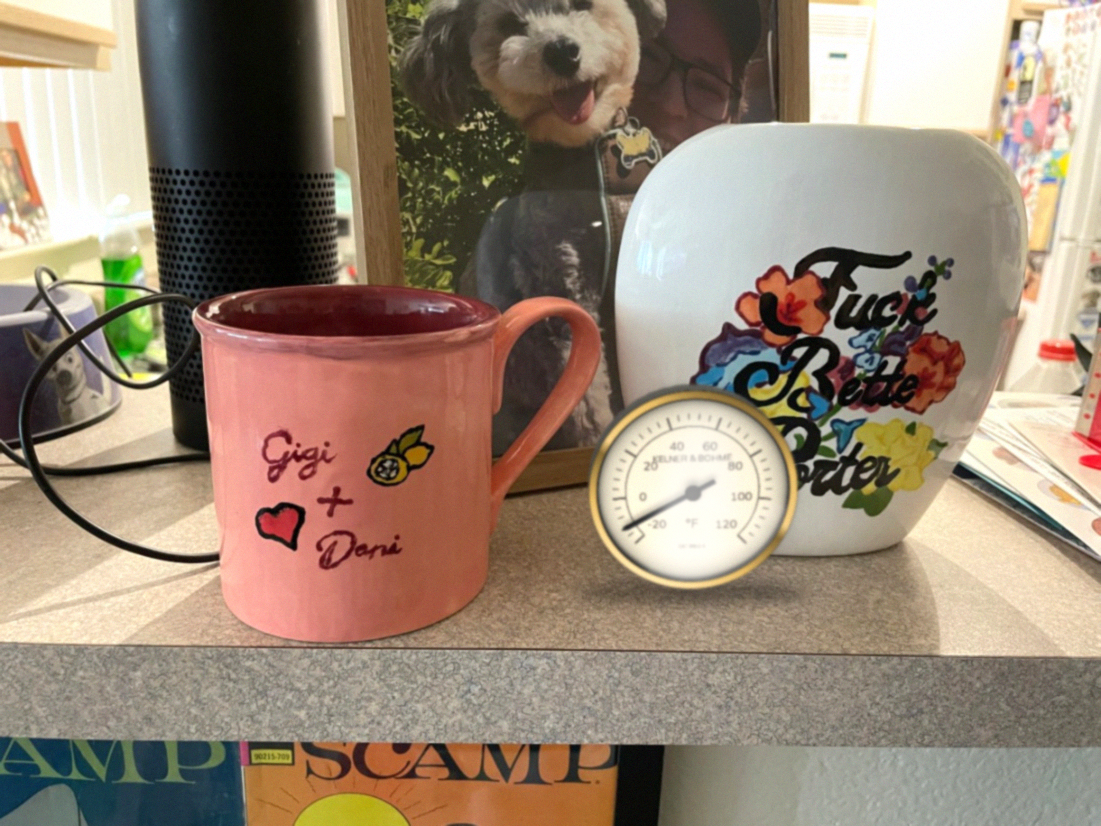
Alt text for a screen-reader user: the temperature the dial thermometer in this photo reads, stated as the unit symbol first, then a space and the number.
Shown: °F -12
